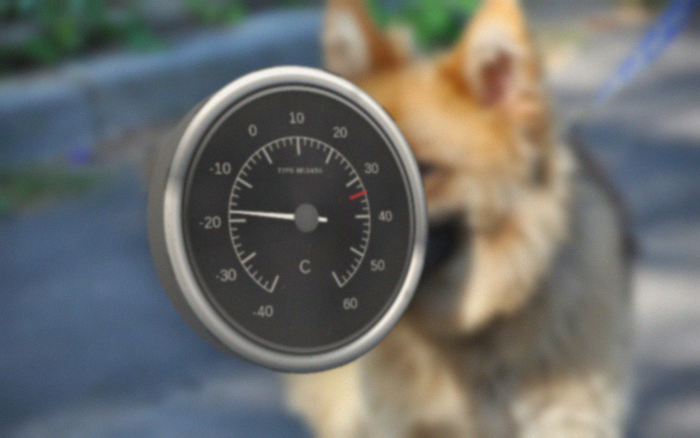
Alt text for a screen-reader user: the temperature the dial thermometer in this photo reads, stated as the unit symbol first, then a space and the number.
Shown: °C -18
